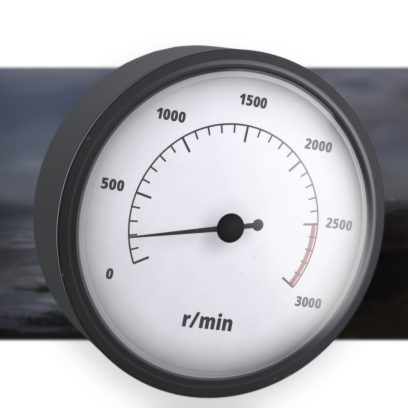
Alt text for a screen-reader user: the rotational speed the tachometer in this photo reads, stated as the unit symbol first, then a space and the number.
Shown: rpm 200
